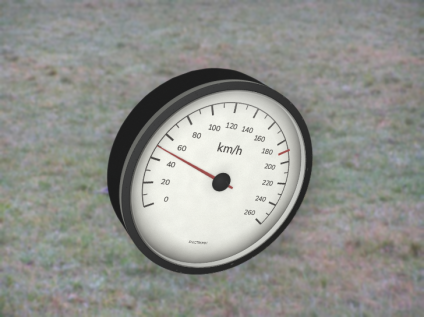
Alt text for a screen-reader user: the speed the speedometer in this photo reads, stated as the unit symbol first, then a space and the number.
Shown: km/h 50
